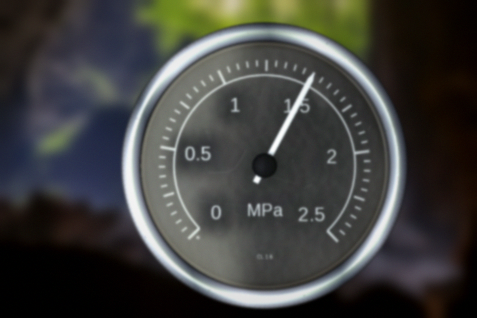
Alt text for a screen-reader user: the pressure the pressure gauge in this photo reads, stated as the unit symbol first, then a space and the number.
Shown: MPa 1.5
